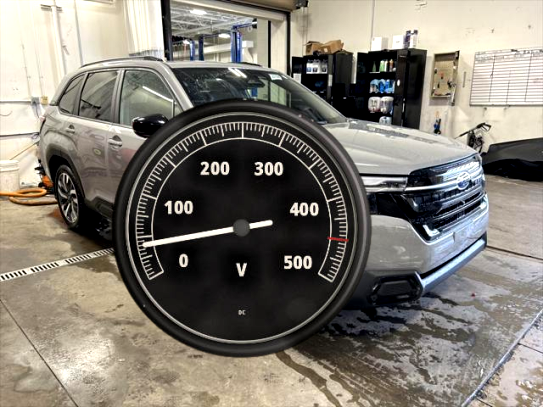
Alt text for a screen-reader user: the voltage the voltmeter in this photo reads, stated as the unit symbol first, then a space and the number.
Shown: V 40
